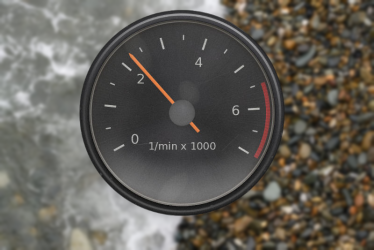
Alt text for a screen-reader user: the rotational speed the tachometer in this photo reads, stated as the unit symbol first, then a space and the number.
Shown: rpm 2250
